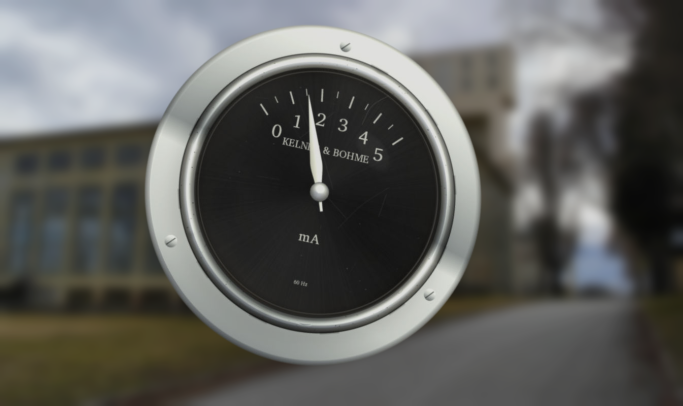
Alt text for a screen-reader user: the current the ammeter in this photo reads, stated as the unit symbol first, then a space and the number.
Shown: mA 1.5
